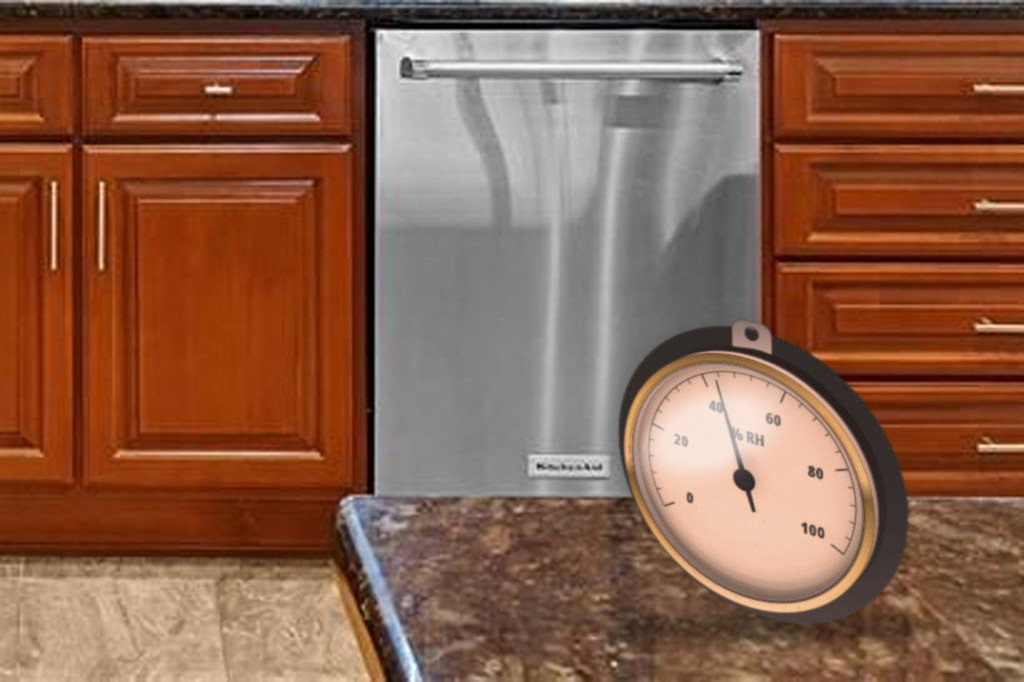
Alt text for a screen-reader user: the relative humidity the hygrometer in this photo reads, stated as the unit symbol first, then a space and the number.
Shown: % 44
